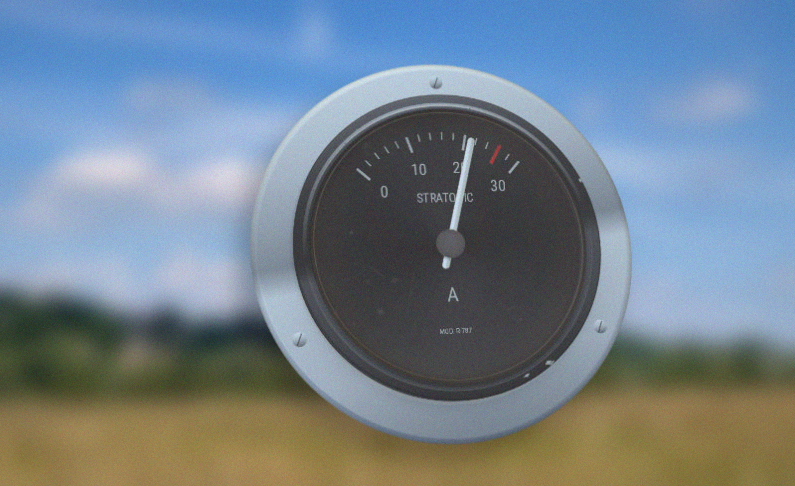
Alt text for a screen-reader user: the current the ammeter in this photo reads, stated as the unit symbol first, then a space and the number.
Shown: A 21
